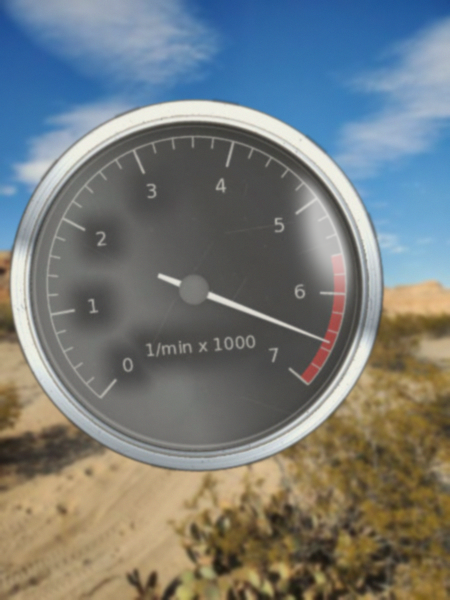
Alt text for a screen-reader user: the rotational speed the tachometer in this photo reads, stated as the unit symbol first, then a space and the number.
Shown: rpm 6500
